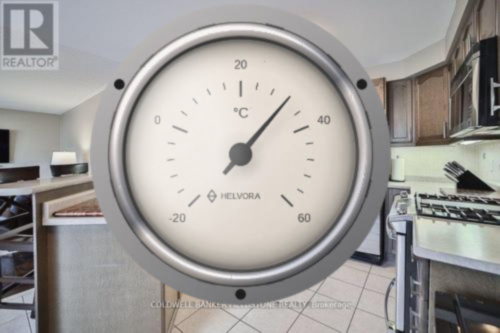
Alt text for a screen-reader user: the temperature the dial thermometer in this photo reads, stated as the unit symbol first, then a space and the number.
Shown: °C 32
